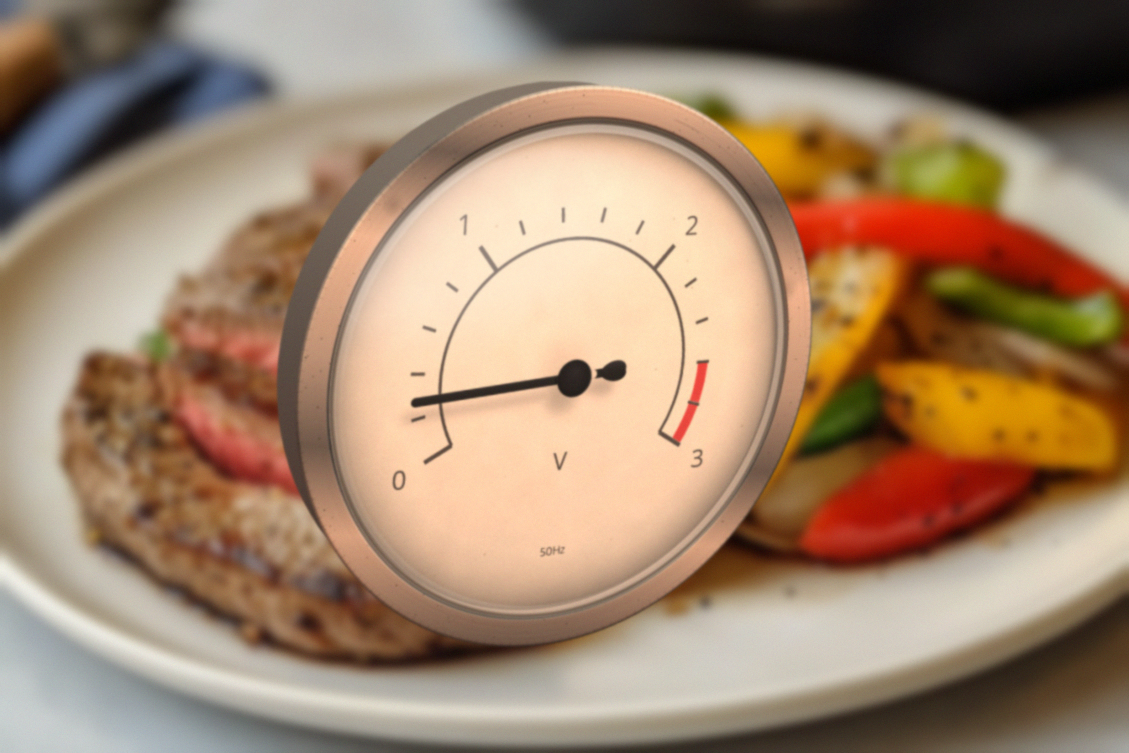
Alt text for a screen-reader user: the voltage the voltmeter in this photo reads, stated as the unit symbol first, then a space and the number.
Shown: V 0.3
